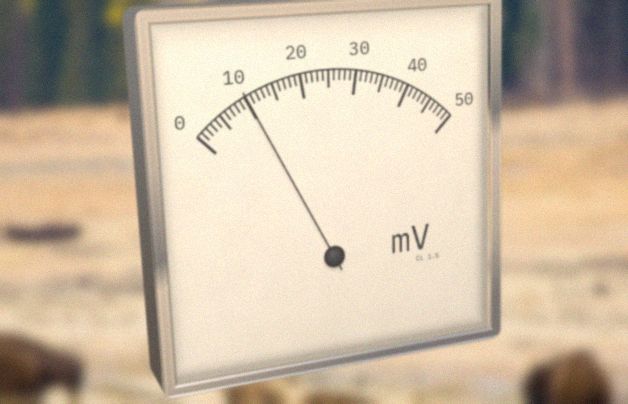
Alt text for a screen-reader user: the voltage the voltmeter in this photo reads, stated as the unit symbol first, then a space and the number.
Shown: mV 10
